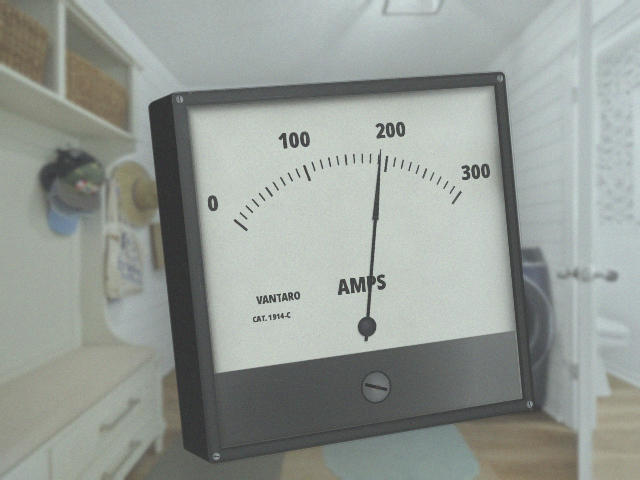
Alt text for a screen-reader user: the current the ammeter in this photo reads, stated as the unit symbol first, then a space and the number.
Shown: A 190
